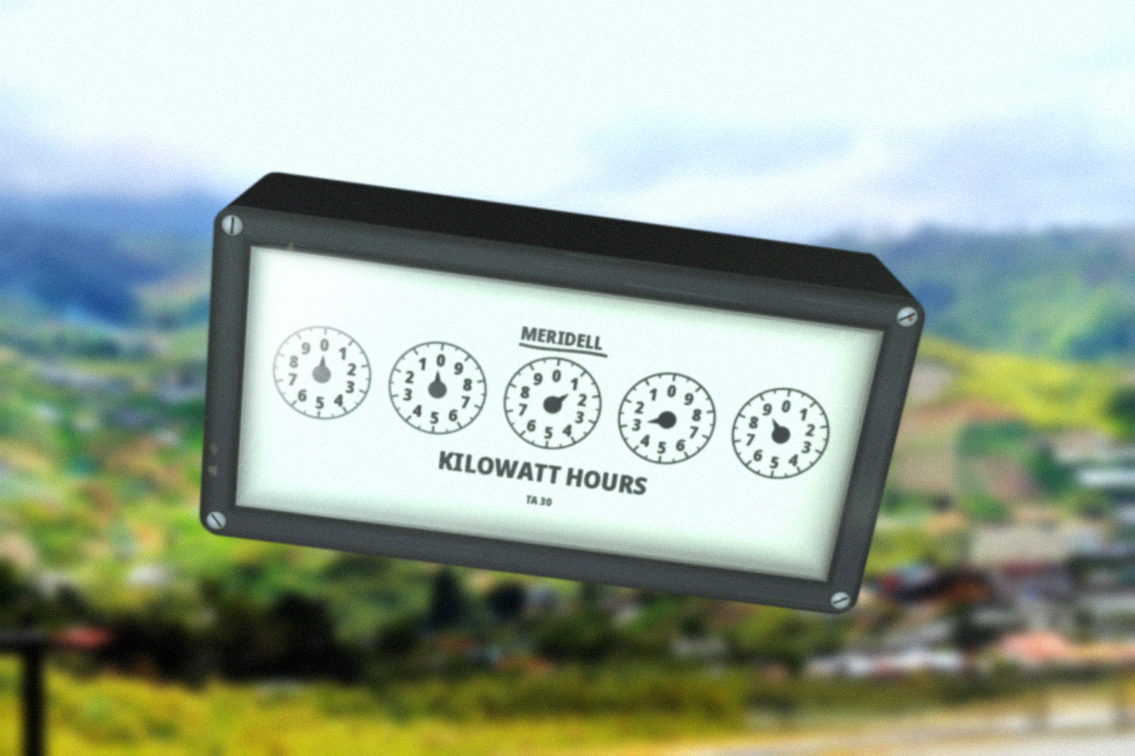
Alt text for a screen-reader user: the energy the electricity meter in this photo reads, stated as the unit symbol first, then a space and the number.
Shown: kWh 129
